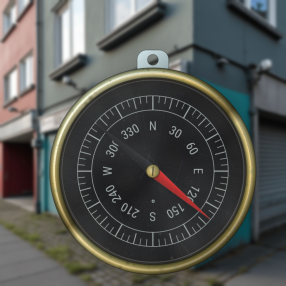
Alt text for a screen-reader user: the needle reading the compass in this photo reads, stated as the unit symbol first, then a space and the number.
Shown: ° 130
